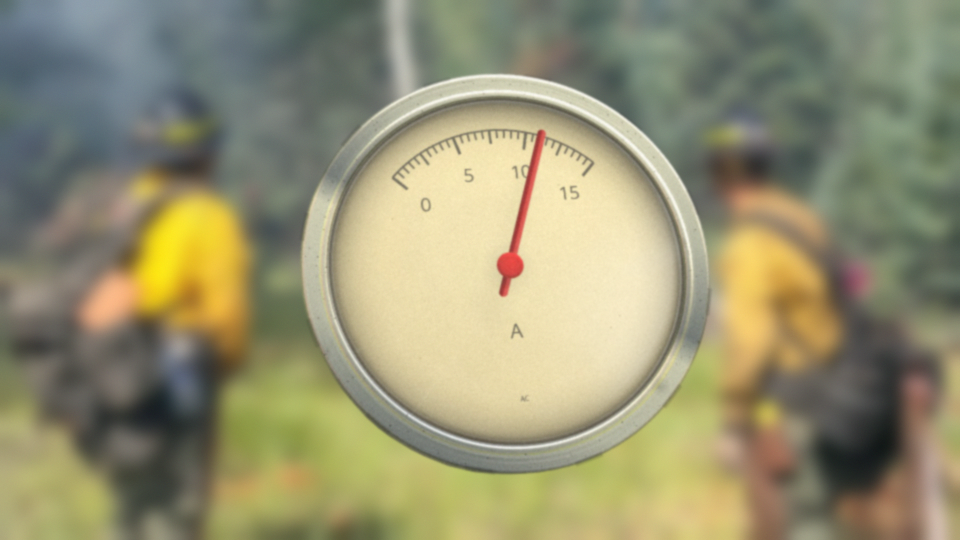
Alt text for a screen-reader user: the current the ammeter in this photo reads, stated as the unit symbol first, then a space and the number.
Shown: A 11
